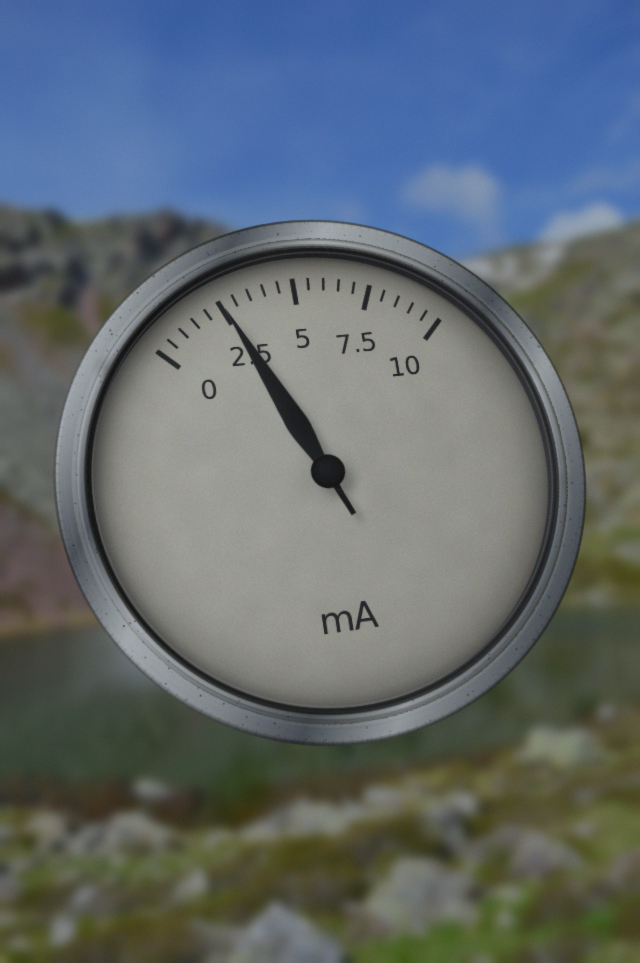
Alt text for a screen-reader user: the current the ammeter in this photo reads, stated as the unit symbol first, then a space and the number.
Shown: mA 2.5
